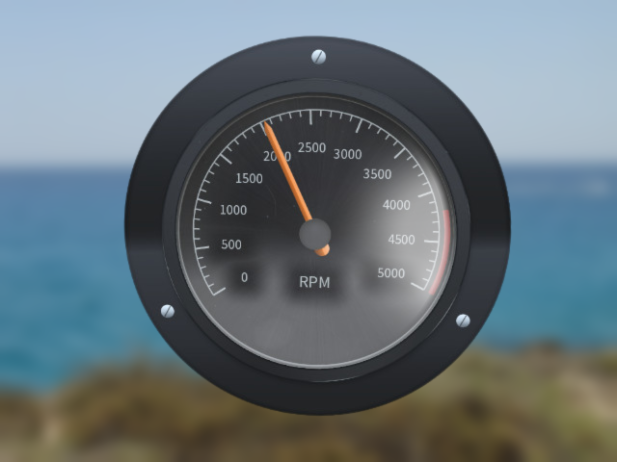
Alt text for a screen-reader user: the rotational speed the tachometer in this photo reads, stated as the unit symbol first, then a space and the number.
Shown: rpm 2050
